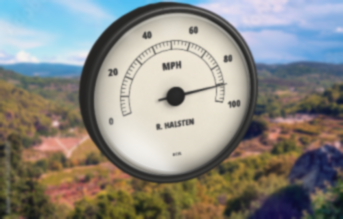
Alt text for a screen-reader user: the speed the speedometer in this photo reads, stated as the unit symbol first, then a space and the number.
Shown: mph 90
